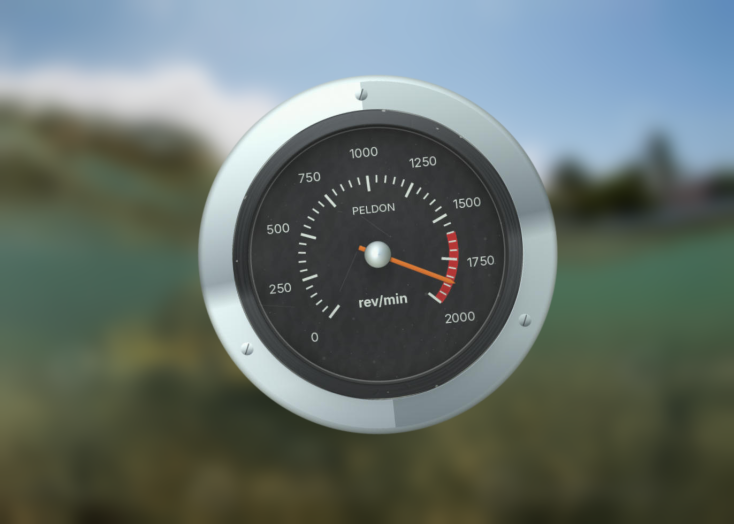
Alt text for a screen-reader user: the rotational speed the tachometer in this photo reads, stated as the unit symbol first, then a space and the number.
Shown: rpm 1875
